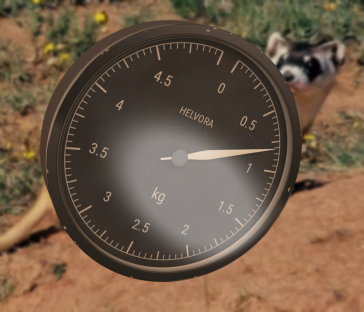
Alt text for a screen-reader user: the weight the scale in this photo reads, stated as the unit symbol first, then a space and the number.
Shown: kg 0.8
